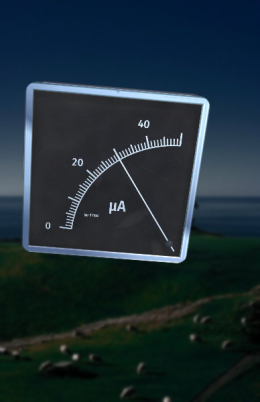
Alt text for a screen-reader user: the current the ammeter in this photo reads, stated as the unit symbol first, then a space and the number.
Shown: µA 30
